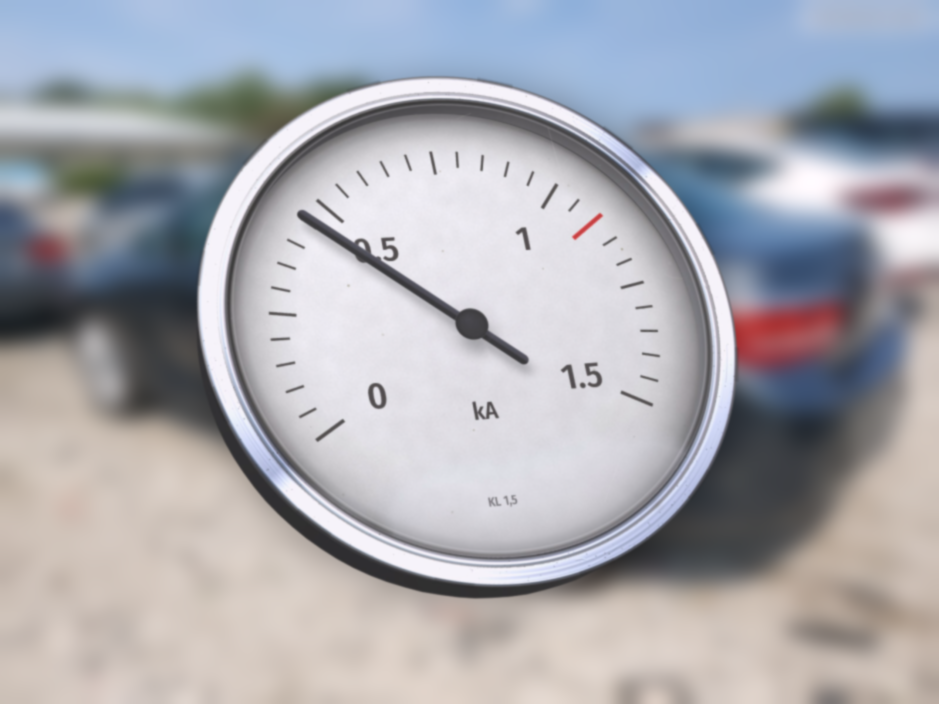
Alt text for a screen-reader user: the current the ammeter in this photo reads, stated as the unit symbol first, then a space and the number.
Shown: kA 0.45
